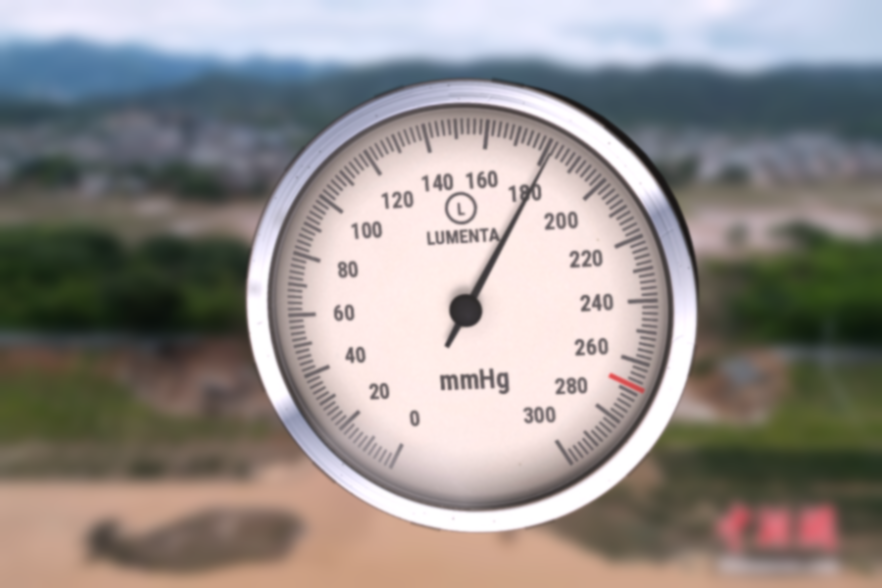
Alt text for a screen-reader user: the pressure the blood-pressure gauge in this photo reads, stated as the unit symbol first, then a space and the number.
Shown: mmHg 182
